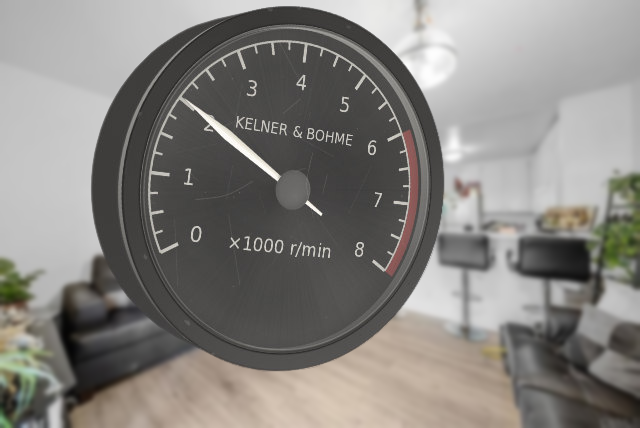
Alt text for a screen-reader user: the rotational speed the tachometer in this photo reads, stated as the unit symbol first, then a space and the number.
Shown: rpm 2000
